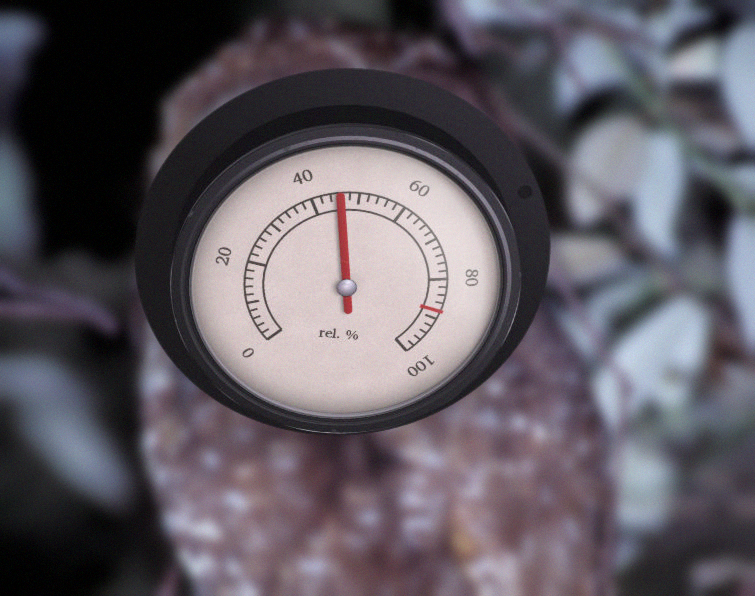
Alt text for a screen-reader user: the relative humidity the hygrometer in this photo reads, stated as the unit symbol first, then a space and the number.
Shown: % 46
